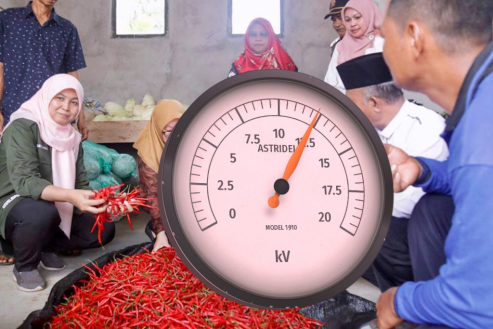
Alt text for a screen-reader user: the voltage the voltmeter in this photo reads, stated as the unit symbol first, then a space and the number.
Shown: kV 12.25
